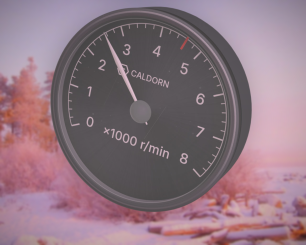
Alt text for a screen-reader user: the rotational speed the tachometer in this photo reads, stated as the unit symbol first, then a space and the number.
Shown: rpm 2600
